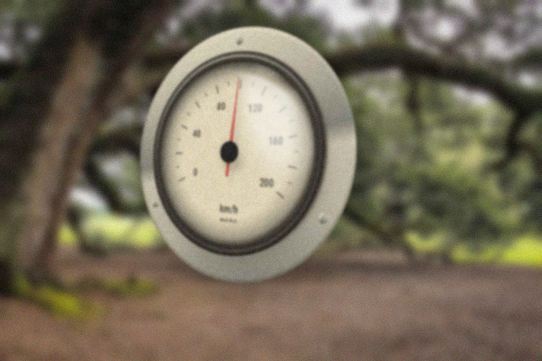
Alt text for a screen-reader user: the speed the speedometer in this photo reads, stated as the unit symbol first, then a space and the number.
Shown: km/h 100
